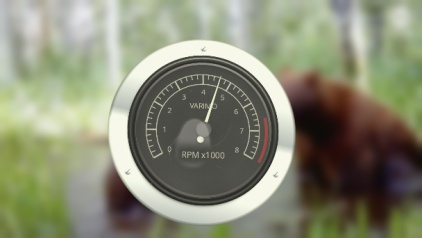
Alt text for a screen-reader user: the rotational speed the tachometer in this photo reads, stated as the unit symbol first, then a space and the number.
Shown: rpm 4600
